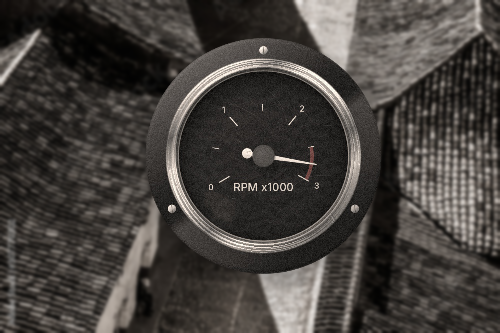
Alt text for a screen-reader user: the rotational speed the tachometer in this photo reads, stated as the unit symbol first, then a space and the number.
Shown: rpm 2750
